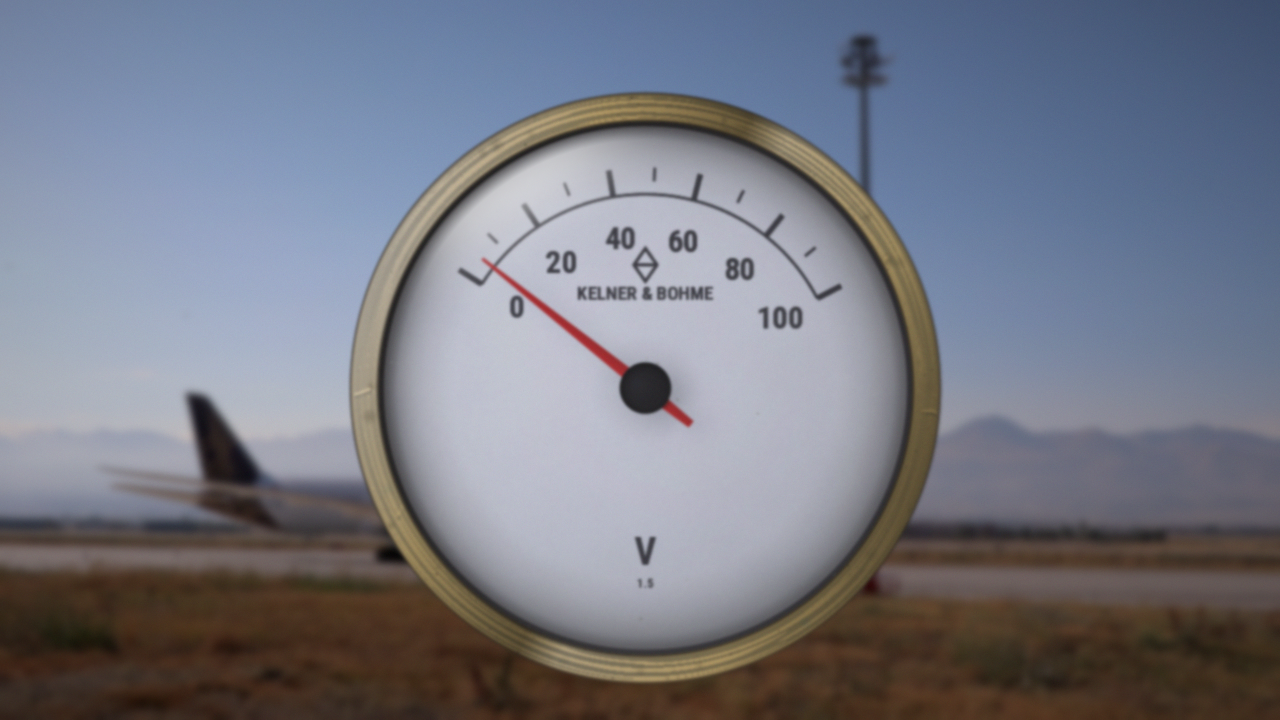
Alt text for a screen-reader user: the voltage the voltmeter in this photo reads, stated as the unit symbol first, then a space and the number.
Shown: V 5
